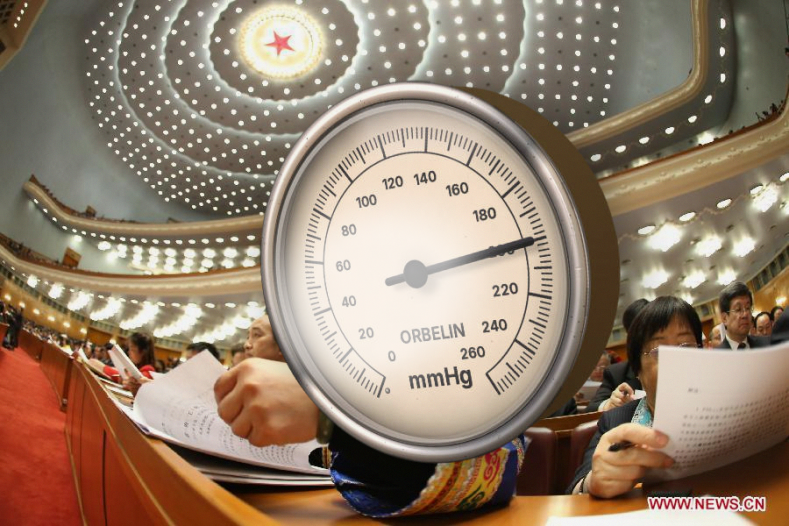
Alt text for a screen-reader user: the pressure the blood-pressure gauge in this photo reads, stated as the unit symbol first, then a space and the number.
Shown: mmHg 200
